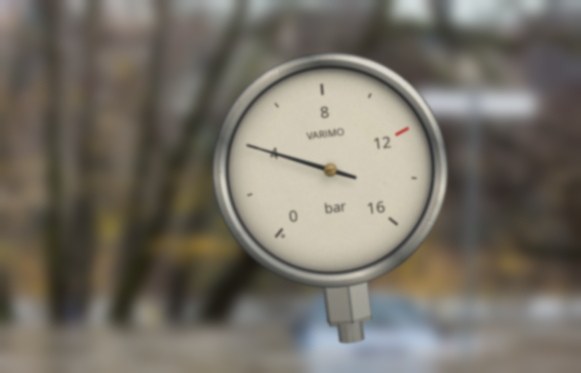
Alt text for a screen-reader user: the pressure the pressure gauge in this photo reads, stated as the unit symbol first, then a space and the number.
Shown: bar 4
